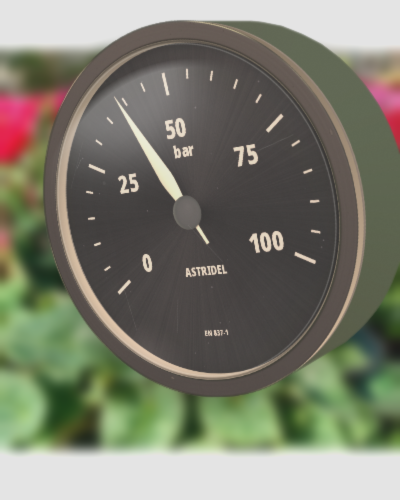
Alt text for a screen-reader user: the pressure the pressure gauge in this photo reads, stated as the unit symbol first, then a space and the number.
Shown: bar 40
